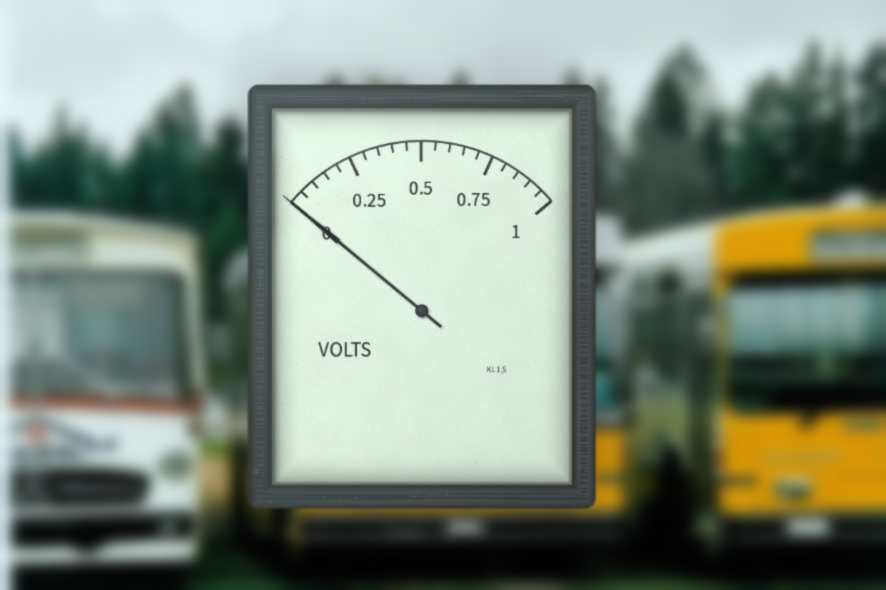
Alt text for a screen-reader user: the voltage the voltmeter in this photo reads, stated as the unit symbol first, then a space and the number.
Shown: V 0
